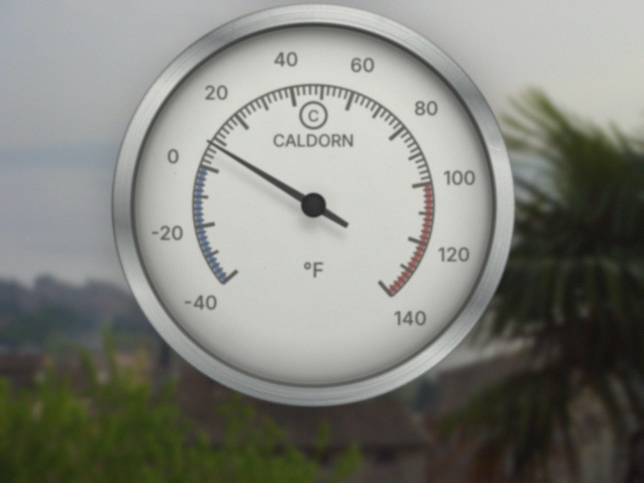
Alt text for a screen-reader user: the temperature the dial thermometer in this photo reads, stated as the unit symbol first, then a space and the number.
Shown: °F 8
